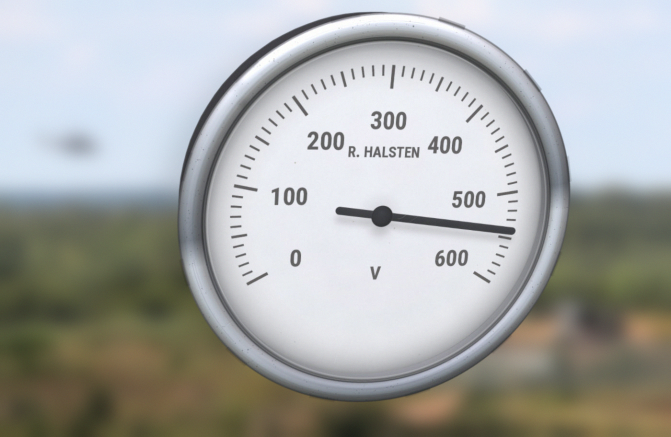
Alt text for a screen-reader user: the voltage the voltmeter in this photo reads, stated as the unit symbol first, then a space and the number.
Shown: V 540
